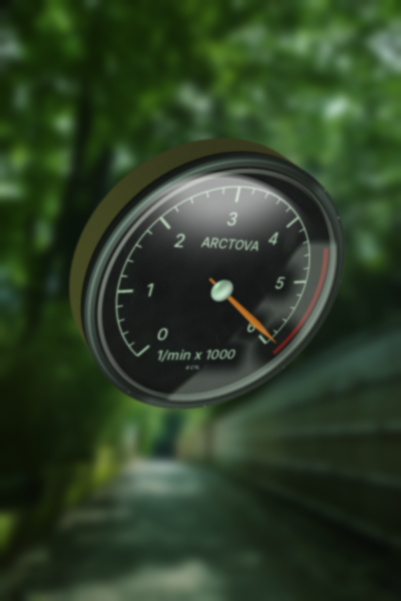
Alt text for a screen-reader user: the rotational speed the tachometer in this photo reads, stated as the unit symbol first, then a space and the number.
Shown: rpm 5900
